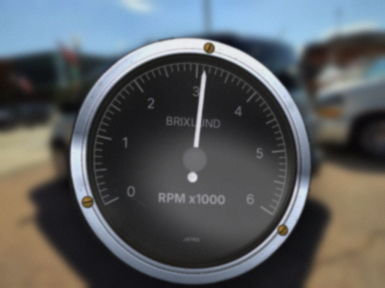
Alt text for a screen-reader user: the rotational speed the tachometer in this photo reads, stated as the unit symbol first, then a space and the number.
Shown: rpm 3100
